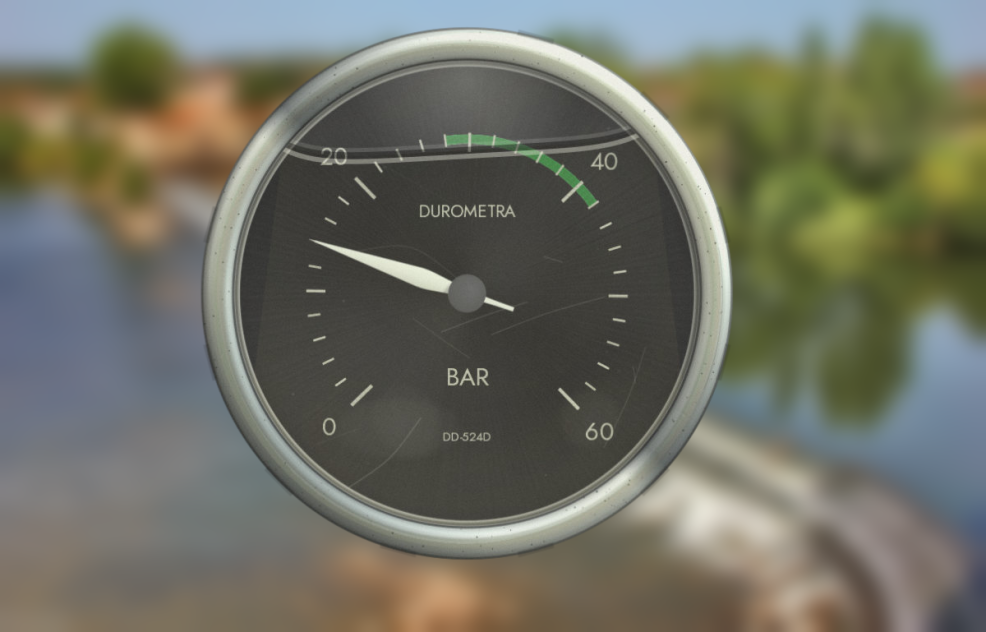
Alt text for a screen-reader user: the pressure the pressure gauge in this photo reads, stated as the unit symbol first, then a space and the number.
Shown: bar 14
